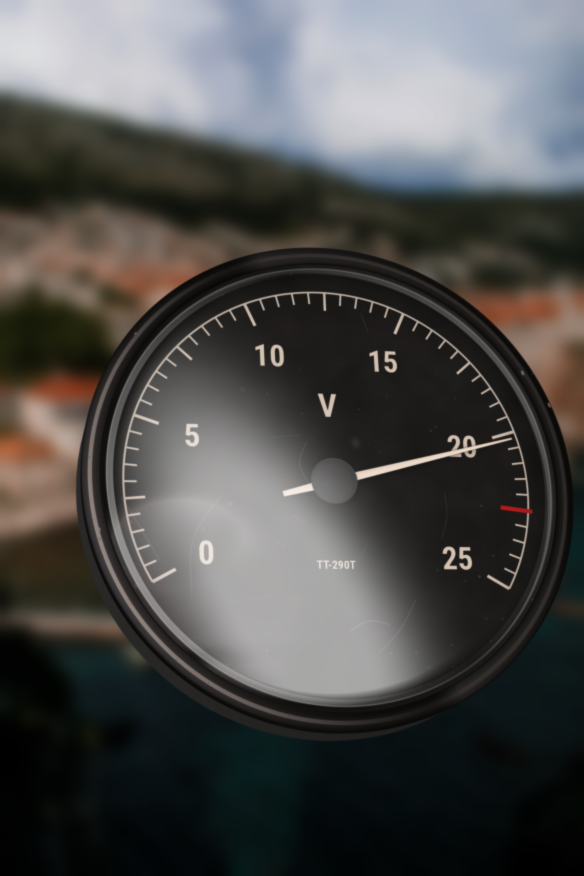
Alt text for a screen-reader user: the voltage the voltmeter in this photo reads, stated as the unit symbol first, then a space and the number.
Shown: V 20.25
